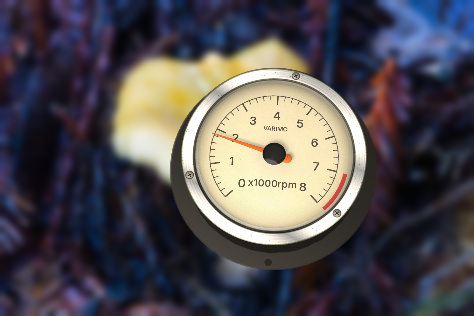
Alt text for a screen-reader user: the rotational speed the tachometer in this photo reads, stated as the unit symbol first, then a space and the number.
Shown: rpm 1800
